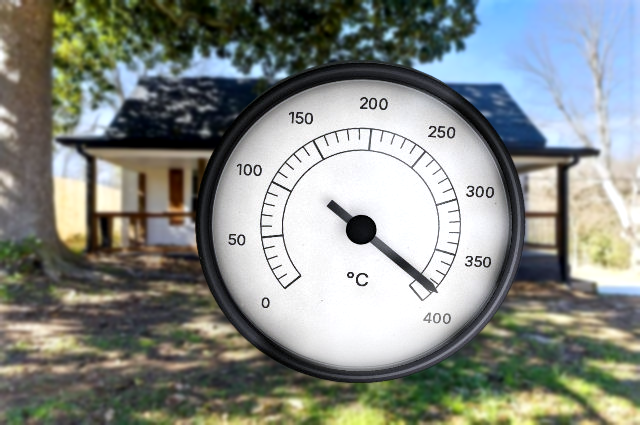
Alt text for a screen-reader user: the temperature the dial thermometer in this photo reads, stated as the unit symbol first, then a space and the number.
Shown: °C 385
